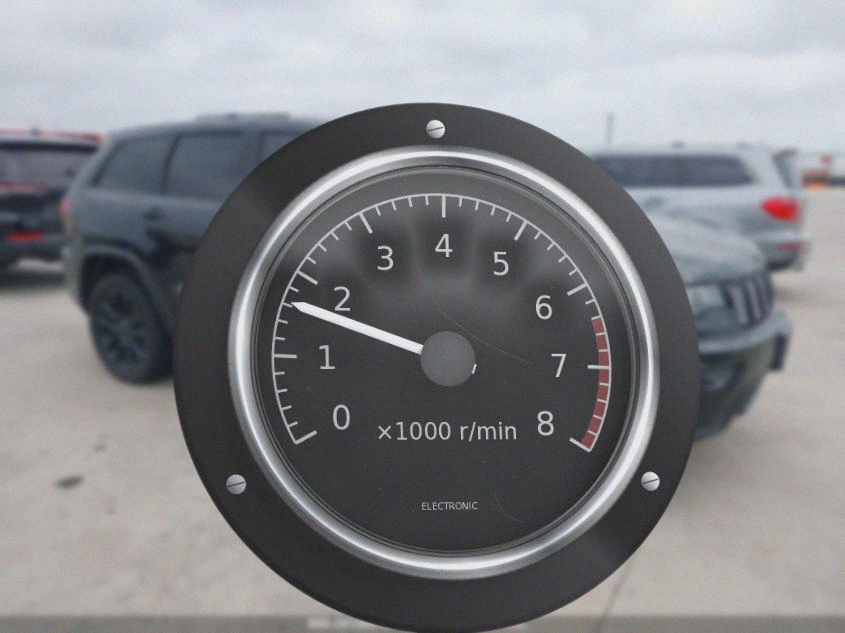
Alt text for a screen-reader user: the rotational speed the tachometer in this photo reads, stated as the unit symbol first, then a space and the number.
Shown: rpm 1600
